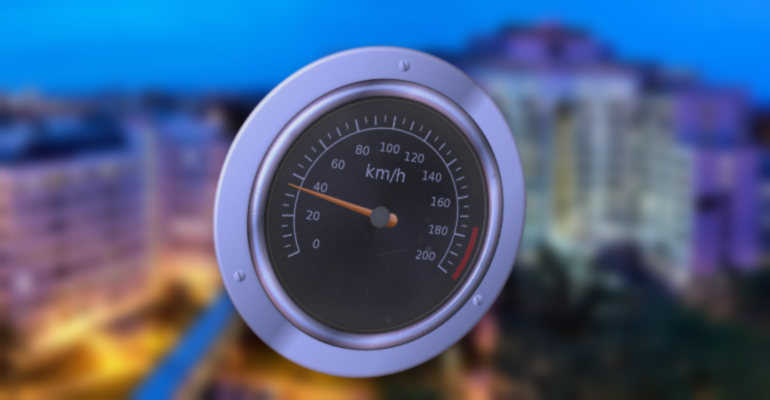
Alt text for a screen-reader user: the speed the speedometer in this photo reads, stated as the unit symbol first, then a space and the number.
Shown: km/h 35
